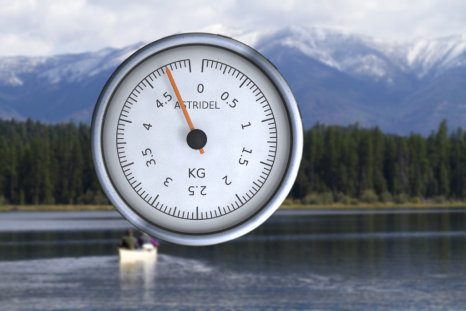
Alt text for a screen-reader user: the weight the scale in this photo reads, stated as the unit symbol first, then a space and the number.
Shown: kg 4.75
